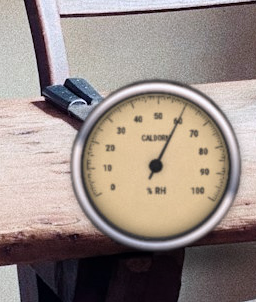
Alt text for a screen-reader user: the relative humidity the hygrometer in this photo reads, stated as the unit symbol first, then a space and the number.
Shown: % 60
